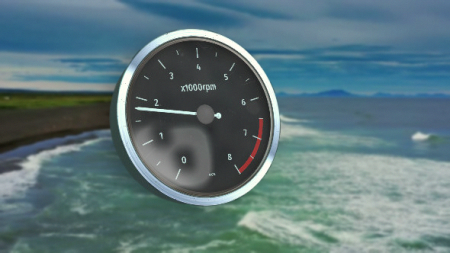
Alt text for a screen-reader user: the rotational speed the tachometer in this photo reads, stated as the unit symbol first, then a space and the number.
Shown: rpm 1750
